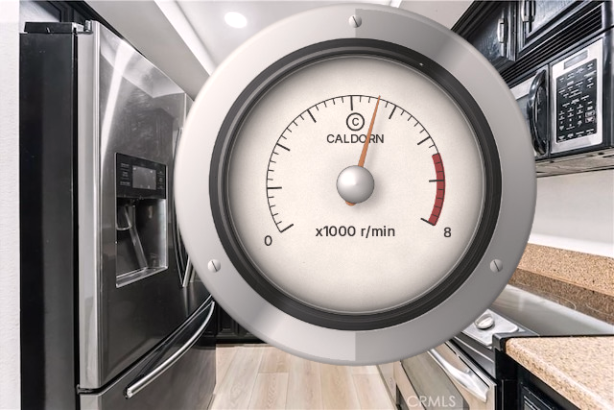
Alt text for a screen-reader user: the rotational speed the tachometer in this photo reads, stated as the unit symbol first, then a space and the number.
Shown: rpm 4600
